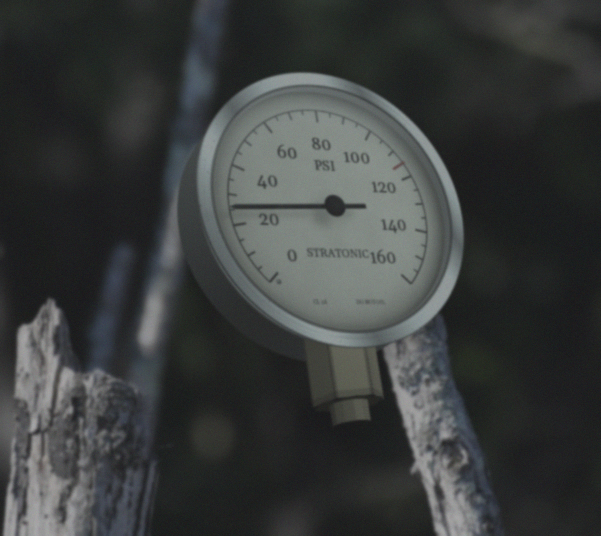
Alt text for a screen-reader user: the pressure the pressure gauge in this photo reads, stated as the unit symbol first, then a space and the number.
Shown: psi 25
